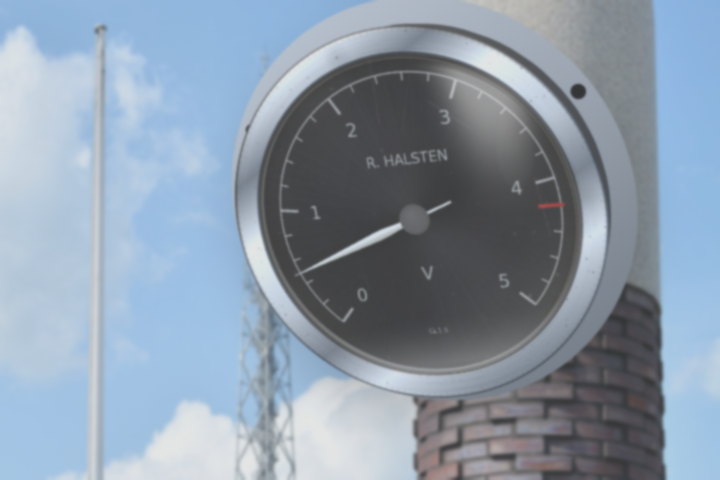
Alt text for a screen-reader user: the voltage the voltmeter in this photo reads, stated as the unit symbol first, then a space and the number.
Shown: V 0.5
